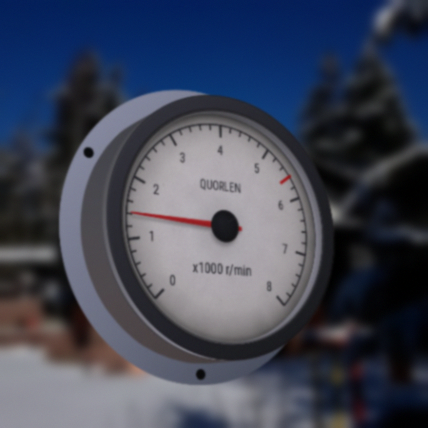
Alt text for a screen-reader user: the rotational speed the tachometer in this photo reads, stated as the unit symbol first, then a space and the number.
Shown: rpm 1400
